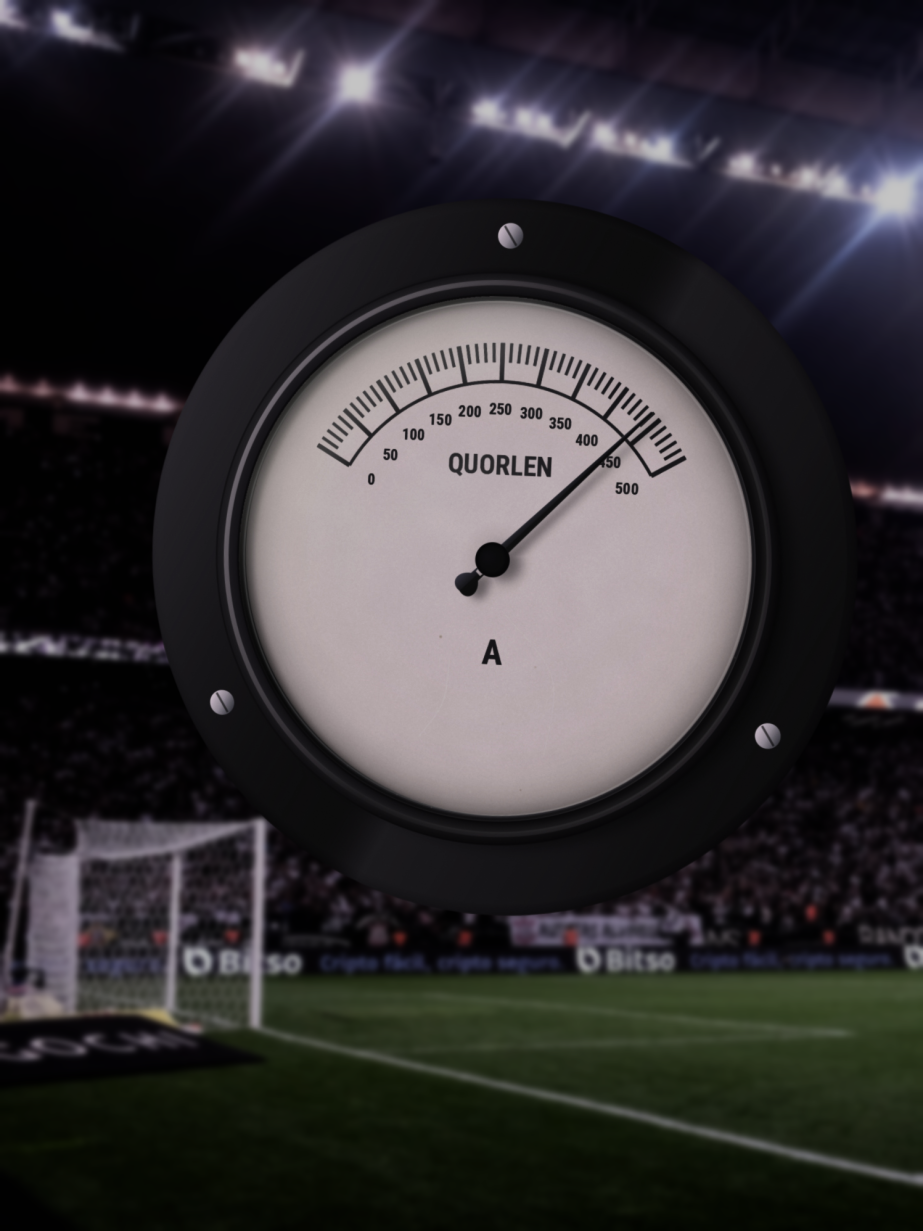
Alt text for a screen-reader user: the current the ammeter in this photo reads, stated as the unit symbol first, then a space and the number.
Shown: A 440
